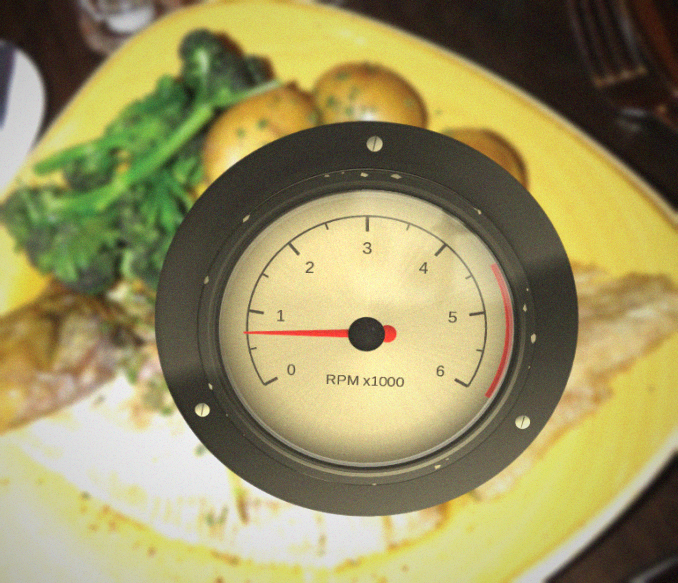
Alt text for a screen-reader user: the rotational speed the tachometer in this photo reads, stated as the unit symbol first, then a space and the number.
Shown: rpm 750
